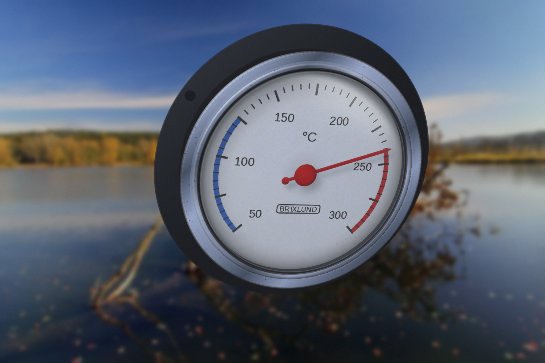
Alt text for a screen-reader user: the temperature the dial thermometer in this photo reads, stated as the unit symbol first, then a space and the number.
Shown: °C 240
